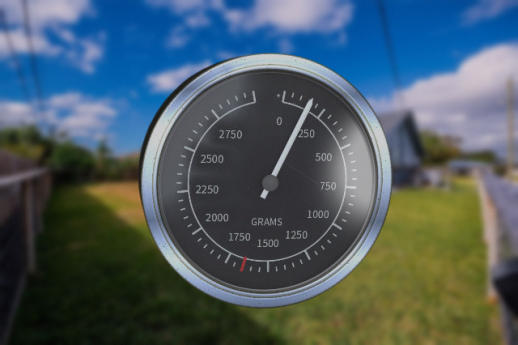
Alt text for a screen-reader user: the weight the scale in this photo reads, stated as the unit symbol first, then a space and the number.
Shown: g 150
